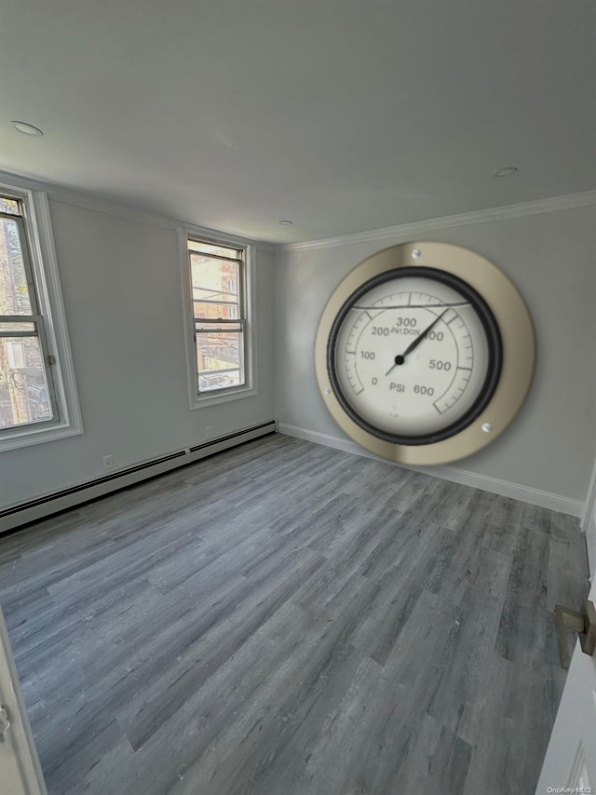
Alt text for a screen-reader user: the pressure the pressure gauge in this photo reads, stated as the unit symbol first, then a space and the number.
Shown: psi 380
